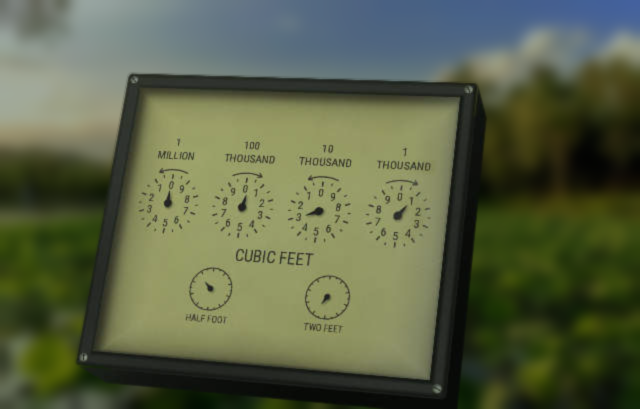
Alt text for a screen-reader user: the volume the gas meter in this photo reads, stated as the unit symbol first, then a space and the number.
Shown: ft³ 3100
